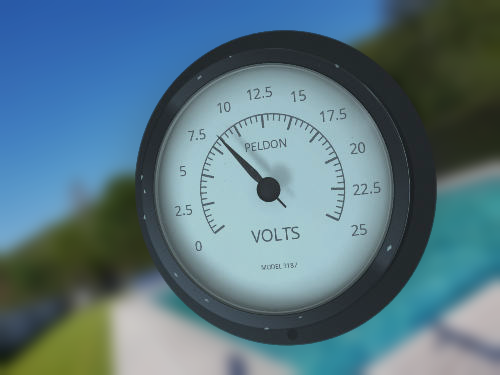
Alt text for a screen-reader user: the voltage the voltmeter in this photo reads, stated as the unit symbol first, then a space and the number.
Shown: V 8.5
